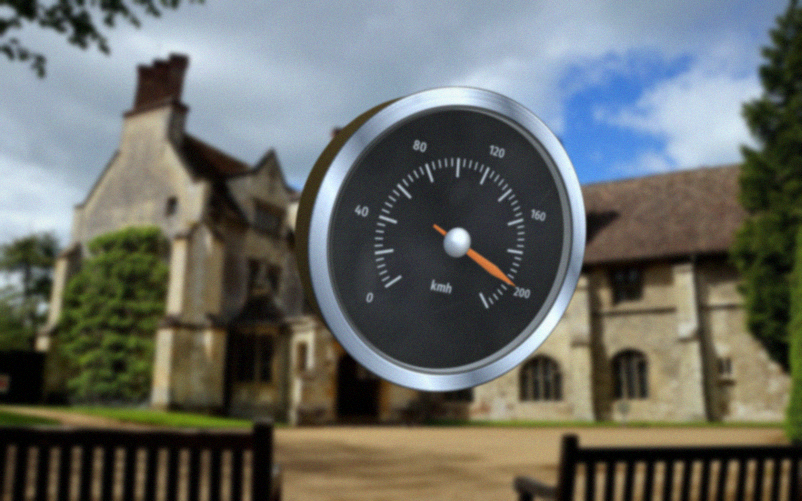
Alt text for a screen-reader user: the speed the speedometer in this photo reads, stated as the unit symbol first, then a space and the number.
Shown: km/h 200
